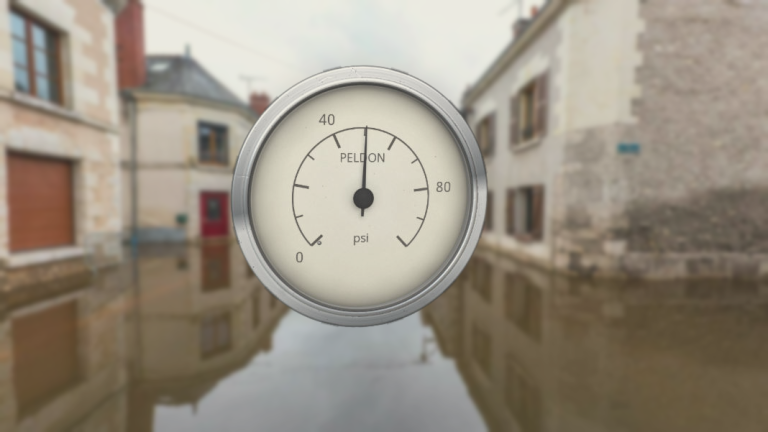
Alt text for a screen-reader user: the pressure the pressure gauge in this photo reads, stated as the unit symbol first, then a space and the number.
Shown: psi 50
